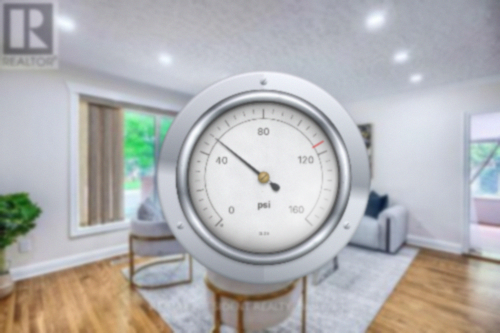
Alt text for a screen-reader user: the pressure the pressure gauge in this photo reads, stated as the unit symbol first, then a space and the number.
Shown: psi 50
